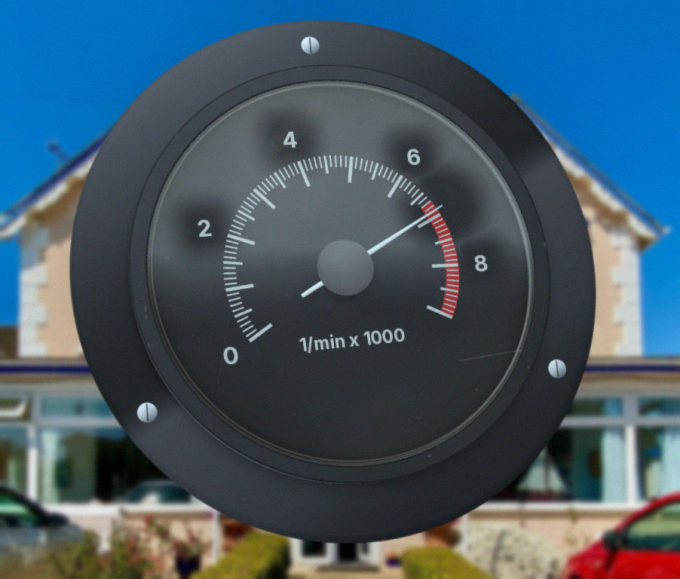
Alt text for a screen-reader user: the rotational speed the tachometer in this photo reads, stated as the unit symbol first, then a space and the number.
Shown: rpm 6900
